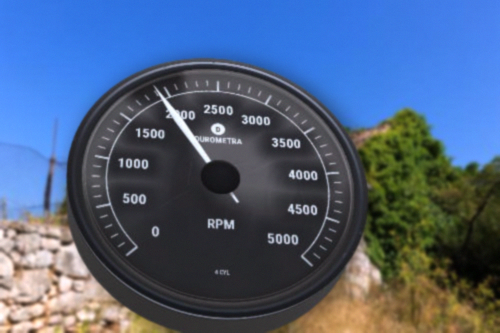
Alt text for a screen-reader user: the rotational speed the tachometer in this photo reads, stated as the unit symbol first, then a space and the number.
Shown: rpm 1900
